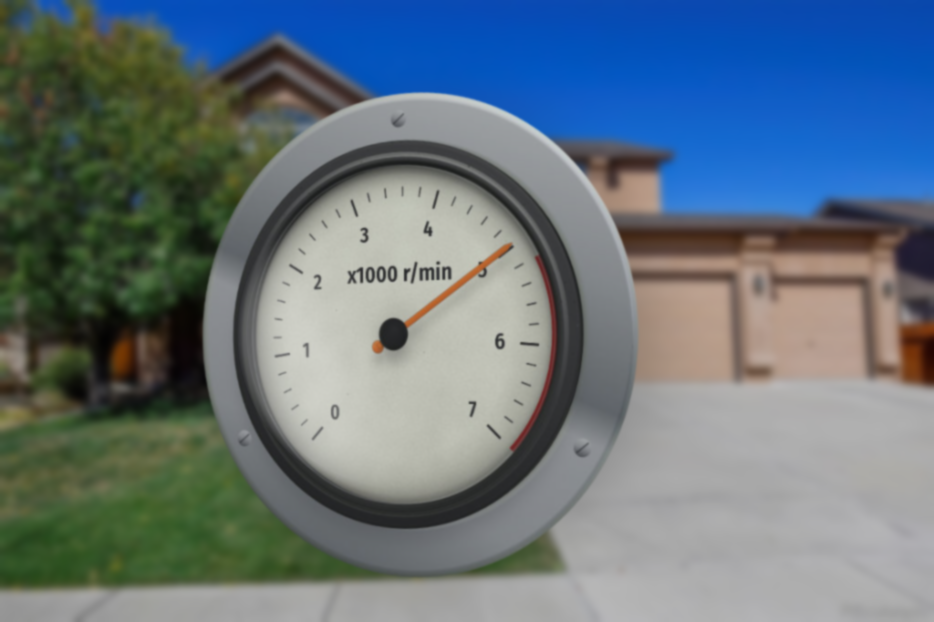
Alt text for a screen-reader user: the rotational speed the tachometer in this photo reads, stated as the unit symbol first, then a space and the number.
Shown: rpm 5000
